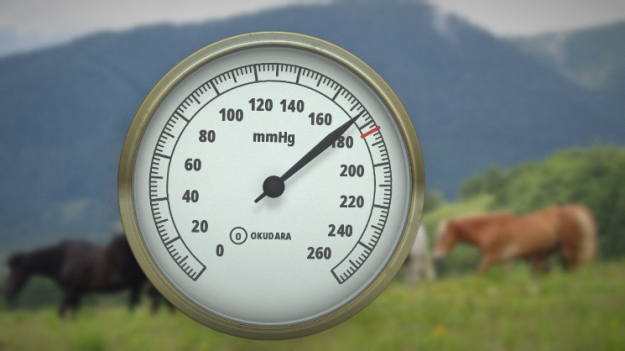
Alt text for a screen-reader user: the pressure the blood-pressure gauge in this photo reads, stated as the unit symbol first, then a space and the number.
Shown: mmHg 174
